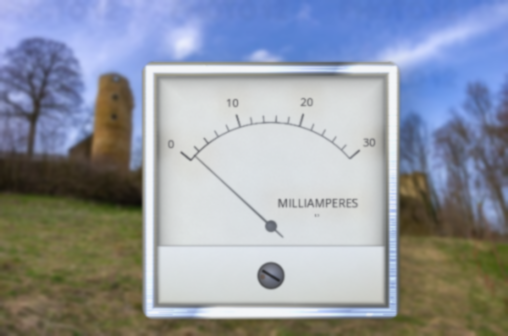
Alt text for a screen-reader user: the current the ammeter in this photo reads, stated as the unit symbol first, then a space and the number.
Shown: mA 1
